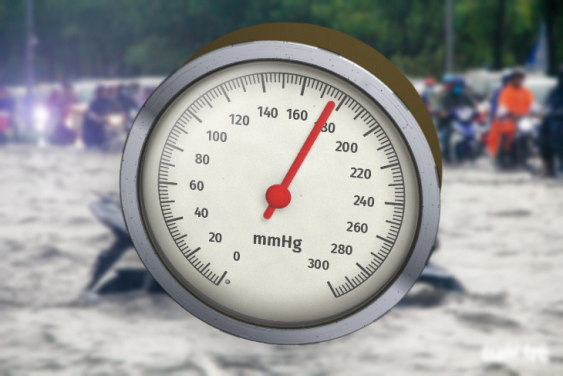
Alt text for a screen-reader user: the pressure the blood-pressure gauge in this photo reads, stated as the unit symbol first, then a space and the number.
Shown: mmHg 176
